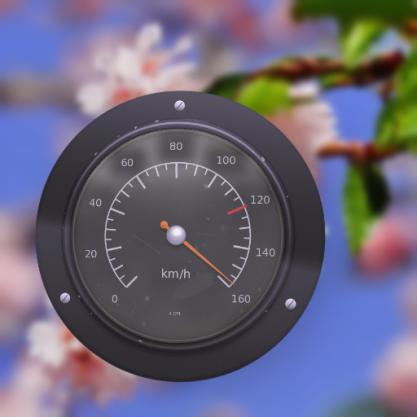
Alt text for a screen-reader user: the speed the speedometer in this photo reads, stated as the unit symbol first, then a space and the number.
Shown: km/h 157.5
